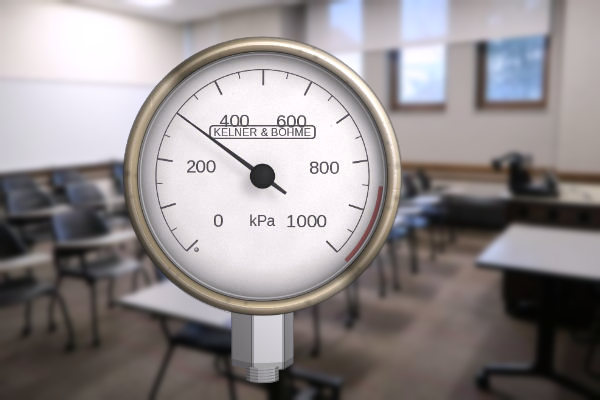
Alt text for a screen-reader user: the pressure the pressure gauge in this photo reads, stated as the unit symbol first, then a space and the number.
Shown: kPa 300
